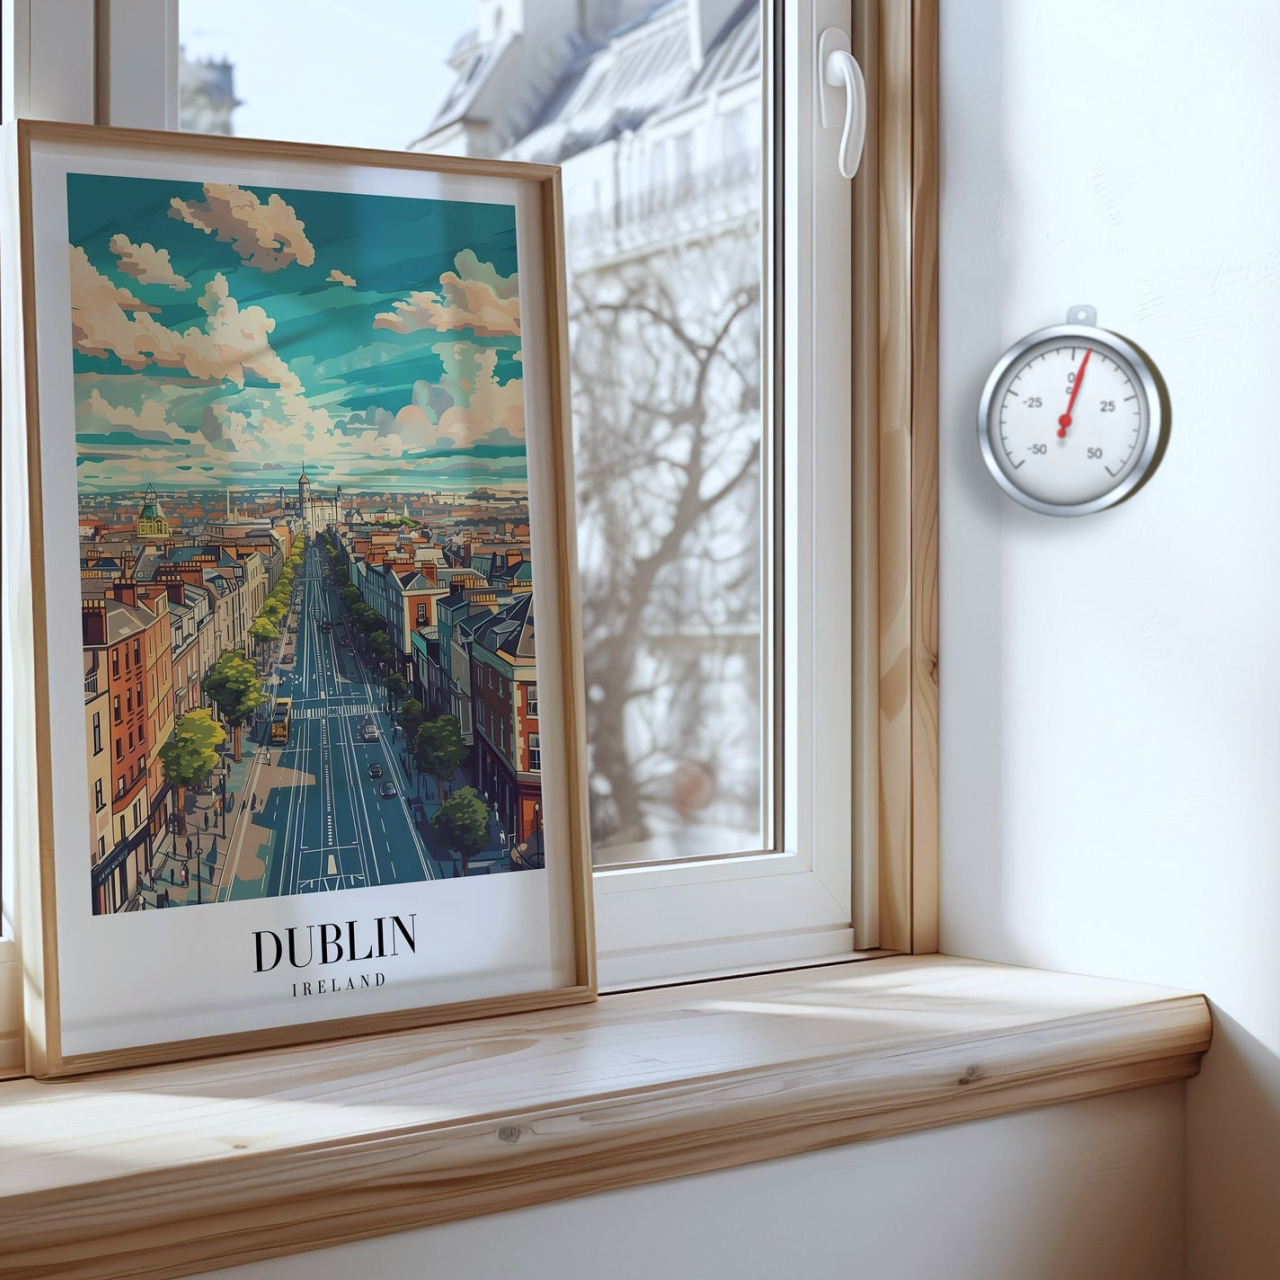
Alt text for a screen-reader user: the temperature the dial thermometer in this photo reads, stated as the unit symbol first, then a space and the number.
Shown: °C 5
